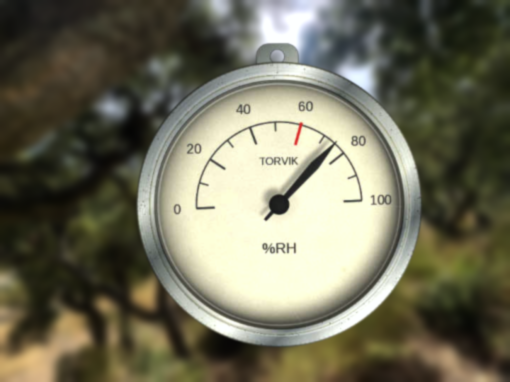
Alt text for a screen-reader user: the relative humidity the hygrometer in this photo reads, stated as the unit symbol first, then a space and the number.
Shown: % 75
